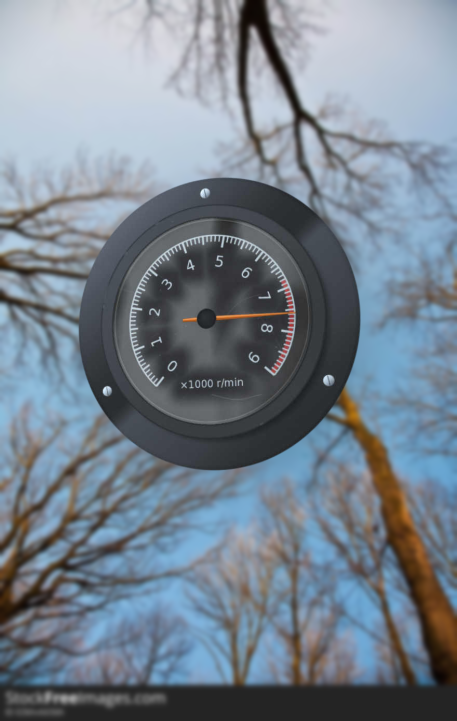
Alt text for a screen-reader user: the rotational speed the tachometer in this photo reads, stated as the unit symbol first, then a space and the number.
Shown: rpm 7600
